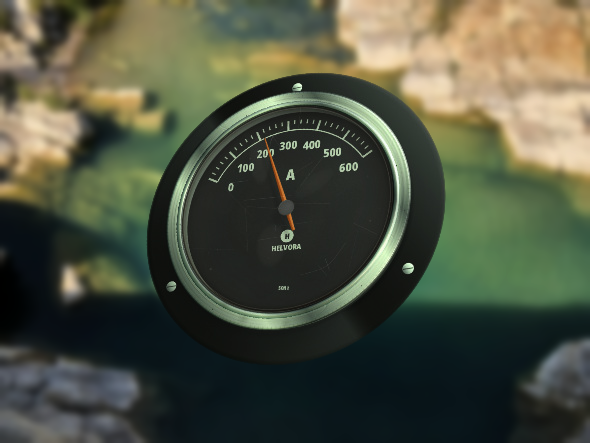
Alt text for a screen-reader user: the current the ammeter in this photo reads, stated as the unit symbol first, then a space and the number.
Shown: A 220
